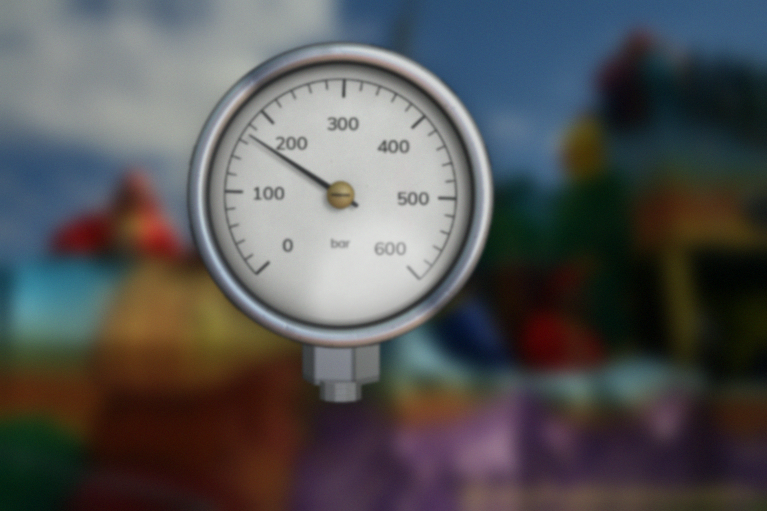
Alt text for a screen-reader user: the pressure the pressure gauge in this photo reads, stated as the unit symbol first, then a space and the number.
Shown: bar 170
